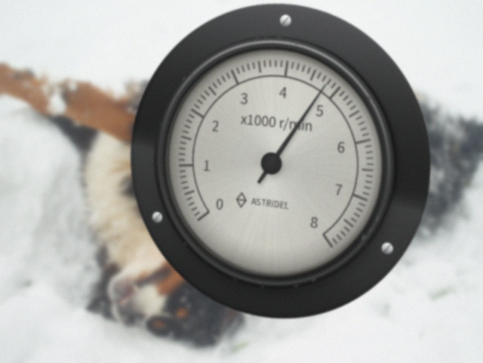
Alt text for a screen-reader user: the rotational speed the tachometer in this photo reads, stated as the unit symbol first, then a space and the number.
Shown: rpm 4800
